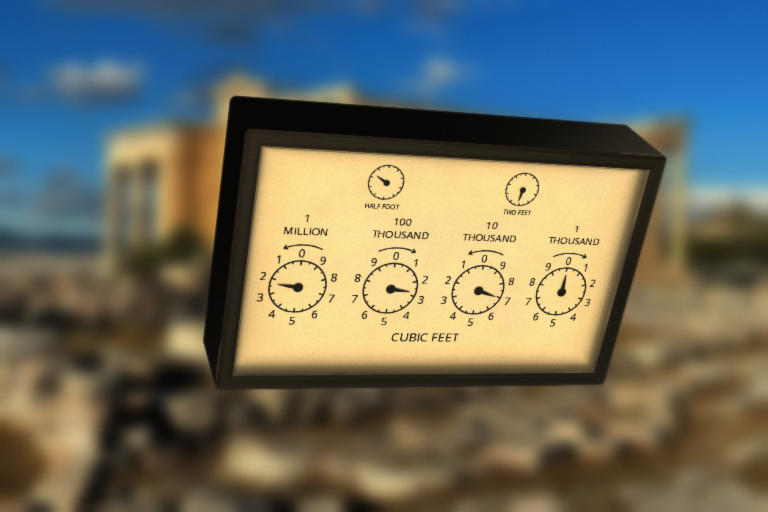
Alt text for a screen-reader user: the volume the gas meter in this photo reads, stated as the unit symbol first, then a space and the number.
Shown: ft³ 227000
